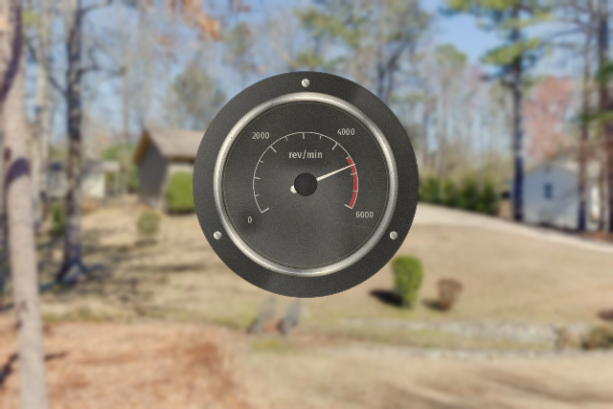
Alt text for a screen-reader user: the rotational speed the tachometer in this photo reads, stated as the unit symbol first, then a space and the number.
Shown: rpm 4750
